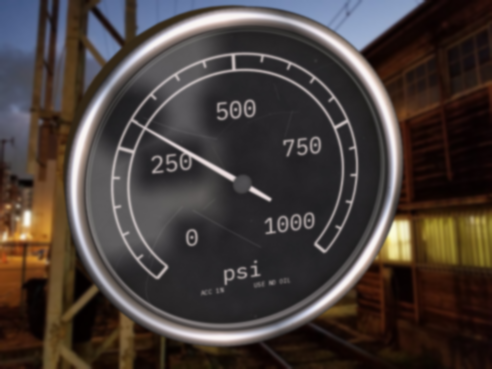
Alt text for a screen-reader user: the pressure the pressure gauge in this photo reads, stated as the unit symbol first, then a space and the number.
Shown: psi 300
